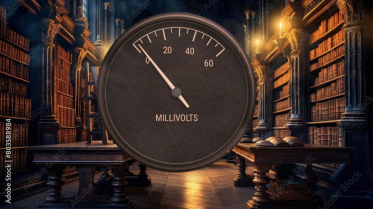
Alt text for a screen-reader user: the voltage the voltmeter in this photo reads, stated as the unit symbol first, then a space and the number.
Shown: mV 2.5
